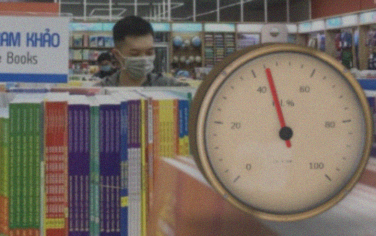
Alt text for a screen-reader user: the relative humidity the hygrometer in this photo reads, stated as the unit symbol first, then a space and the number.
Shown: % 44
